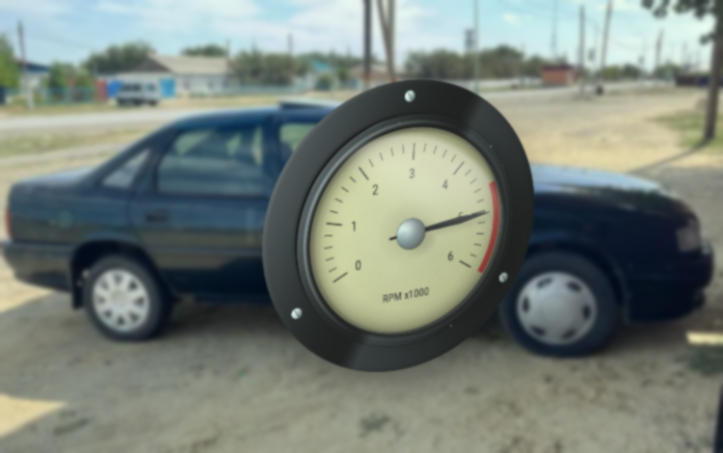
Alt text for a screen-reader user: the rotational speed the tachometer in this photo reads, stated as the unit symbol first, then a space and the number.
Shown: rpm 5000
